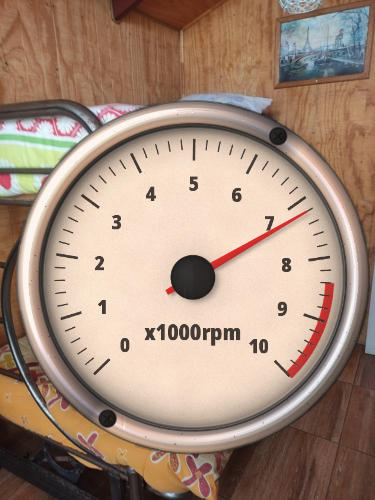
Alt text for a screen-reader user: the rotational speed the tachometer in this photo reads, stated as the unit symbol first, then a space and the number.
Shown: rpm 7200
